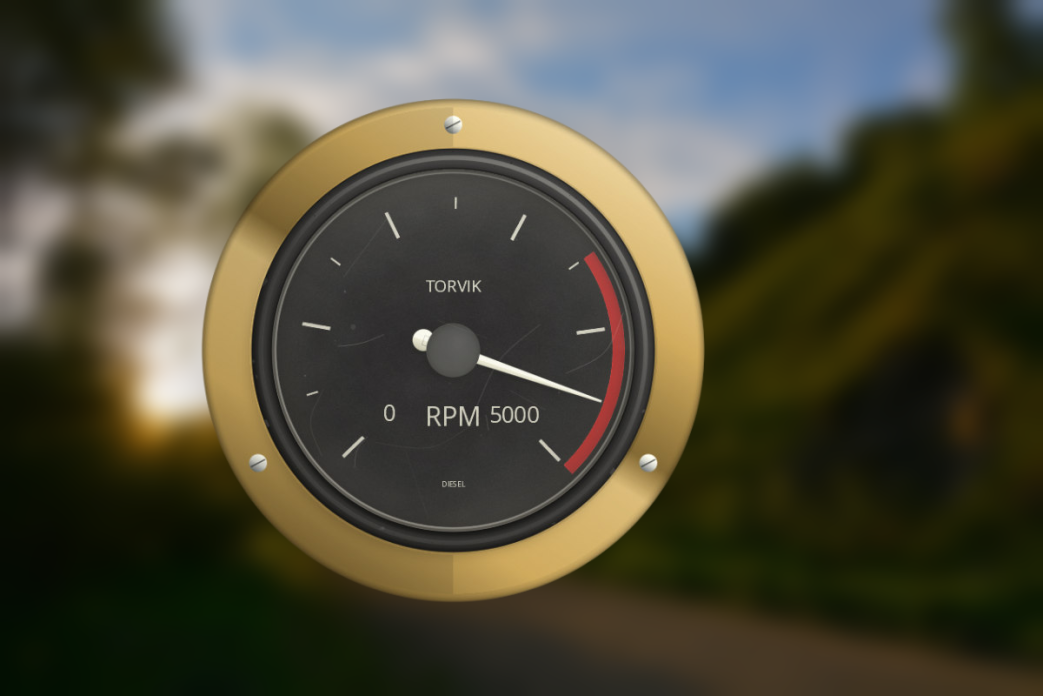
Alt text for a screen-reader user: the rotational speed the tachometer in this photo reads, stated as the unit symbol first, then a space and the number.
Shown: rpm 4500
